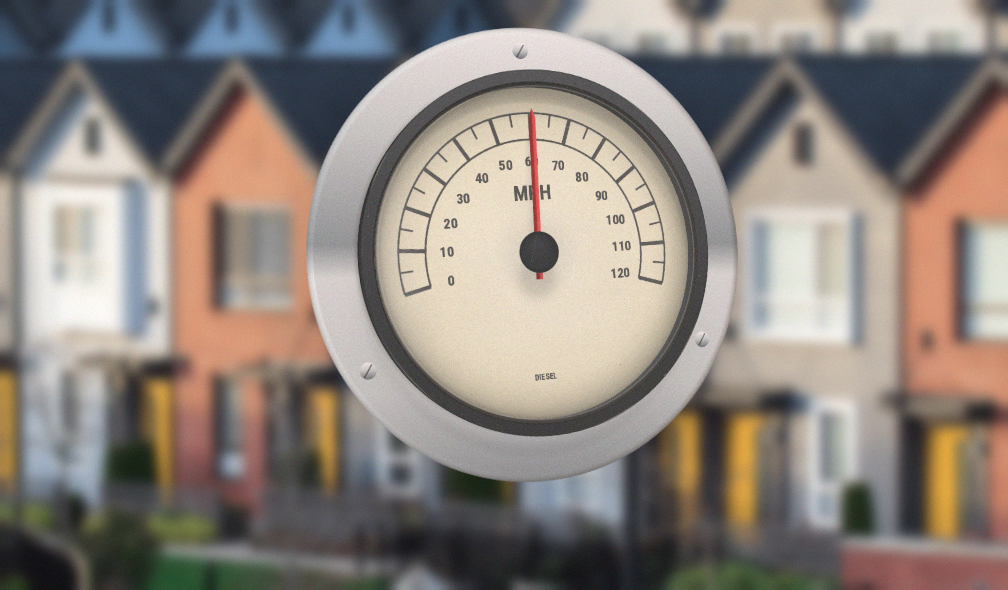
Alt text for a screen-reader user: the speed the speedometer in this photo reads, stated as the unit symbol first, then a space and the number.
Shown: mph 60
